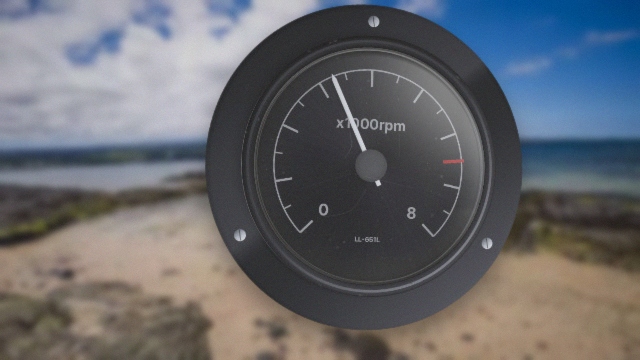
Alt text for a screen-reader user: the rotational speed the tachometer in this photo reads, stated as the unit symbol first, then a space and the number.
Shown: rpm 3250
